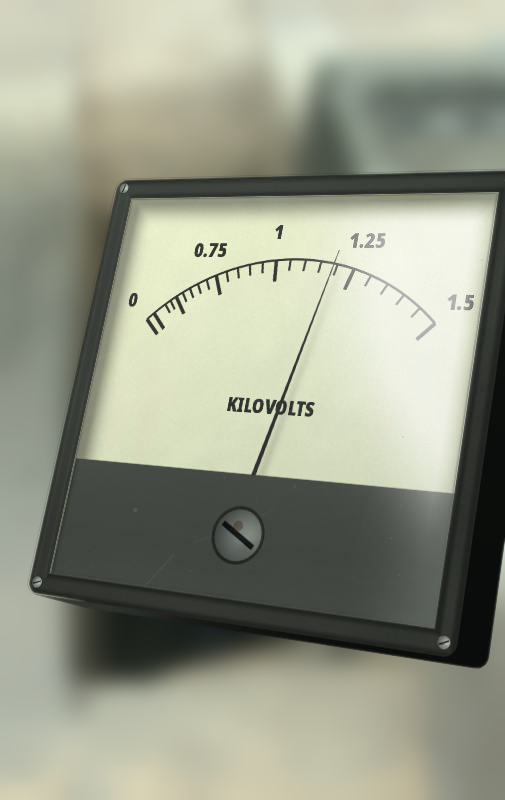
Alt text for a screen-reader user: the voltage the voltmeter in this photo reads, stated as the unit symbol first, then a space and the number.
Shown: kV 1.2
